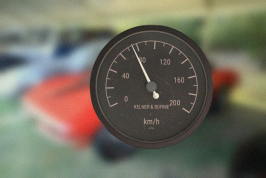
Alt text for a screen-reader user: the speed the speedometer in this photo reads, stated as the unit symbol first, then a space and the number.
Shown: km/h 75
